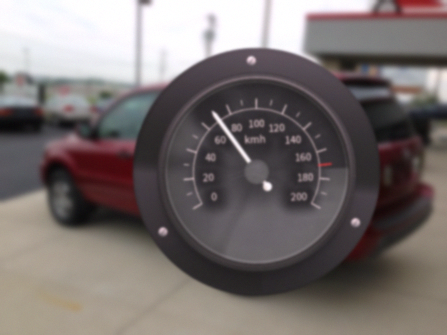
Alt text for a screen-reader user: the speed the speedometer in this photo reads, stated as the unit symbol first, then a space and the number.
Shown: km/h 70
